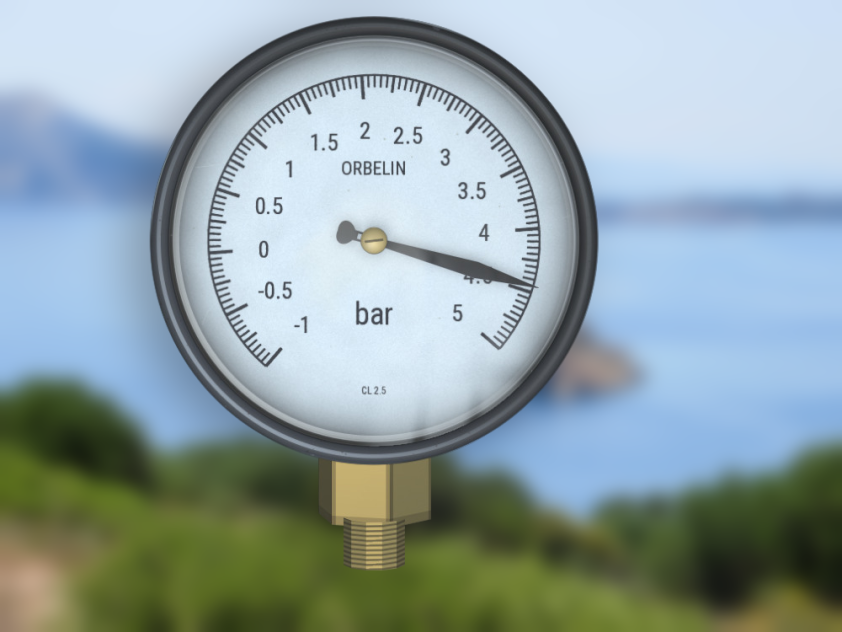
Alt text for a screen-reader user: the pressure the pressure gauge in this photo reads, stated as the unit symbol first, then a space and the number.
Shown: bar 4.45
